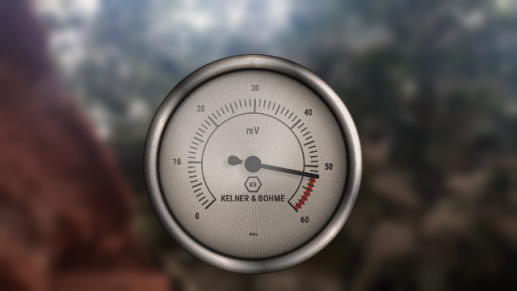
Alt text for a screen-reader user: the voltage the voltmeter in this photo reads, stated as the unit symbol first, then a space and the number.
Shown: mV 52
